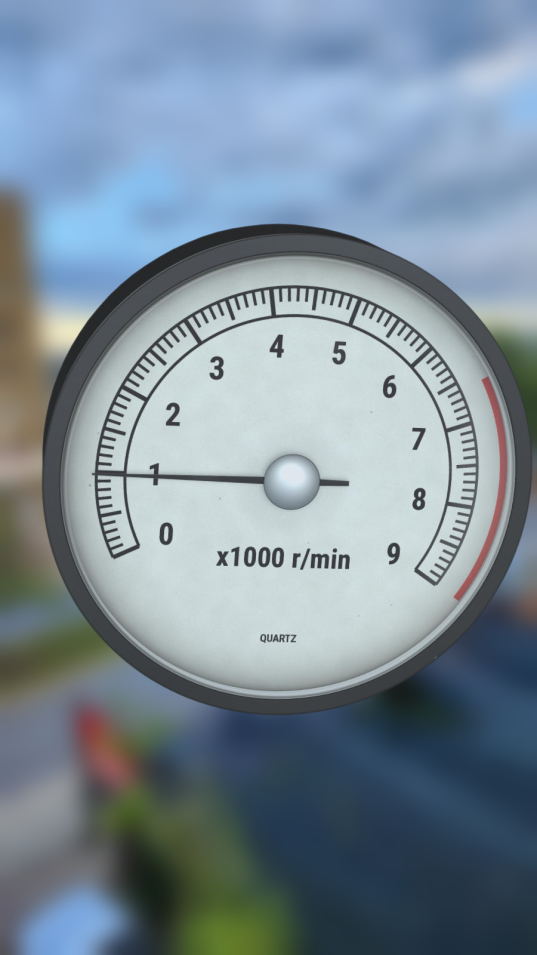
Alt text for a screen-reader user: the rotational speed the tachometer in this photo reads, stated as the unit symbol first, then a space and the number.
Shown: rpm 1000
